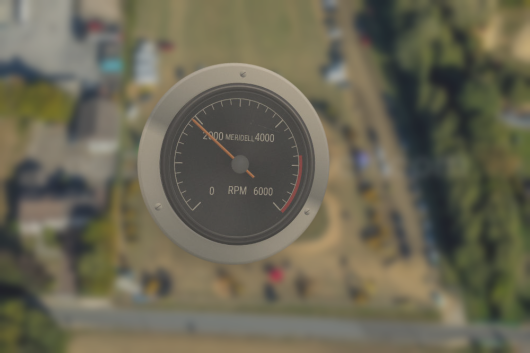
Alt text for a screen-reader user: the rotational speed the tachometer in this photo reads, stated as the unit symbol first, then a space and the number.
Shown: rpm 1900
